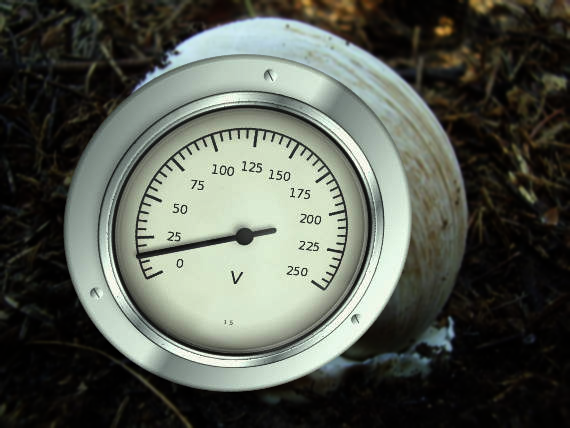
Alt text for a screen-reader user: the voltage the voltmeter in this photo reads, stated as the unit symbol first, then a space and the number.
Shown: V 15
